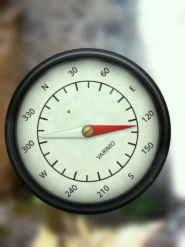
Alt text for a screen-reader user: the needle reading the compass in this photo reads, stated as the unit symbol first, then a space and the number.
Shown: ° 127.5
